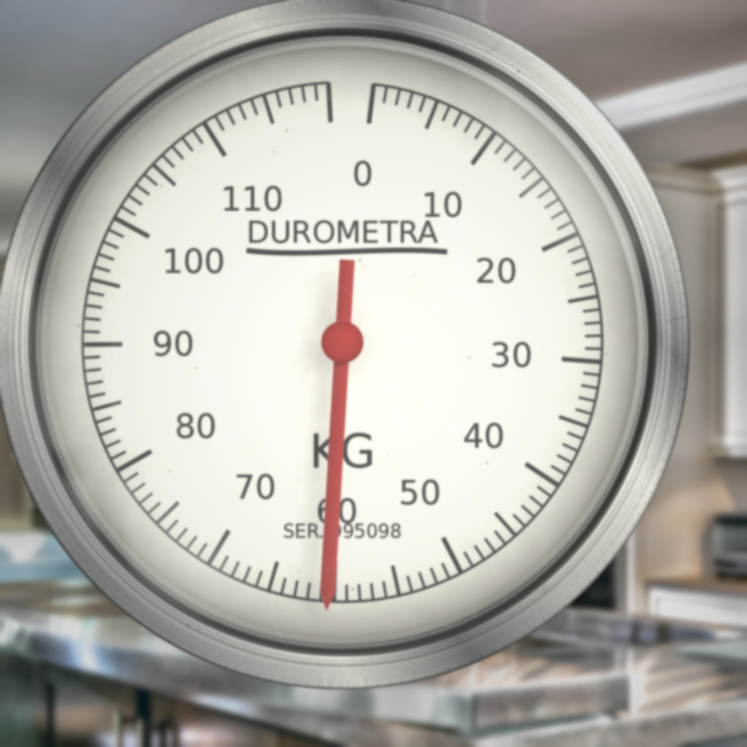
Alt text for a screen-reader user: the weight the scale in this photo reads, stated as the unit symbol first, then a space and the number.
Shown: kg 60.5
